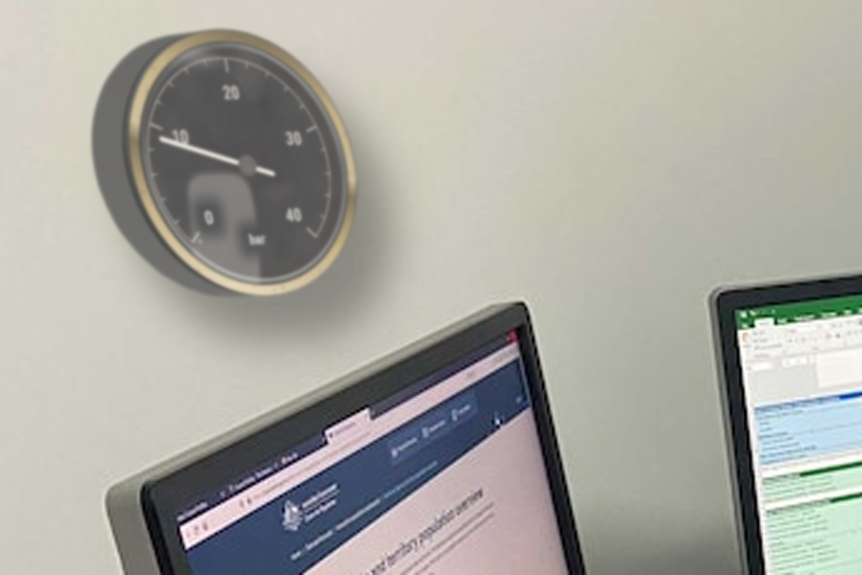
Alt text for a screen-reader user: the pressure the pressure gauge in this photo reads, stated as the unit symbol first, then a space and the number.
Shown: bar 9
